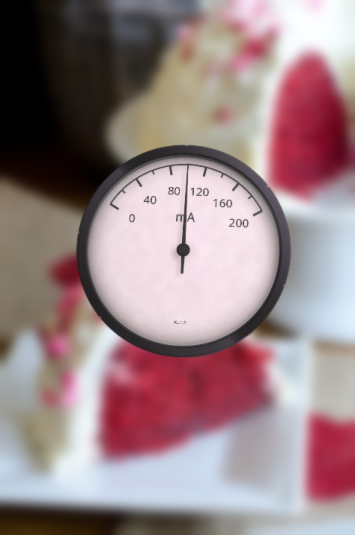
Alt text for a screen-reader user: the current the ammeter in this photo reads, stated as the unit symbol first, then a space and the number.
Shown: mA 100
